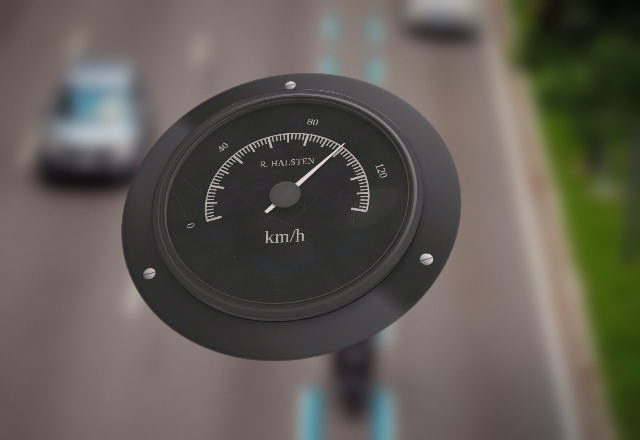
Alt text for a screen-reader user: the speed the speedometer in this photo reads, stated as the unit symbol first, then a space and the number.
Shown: km/h 100
